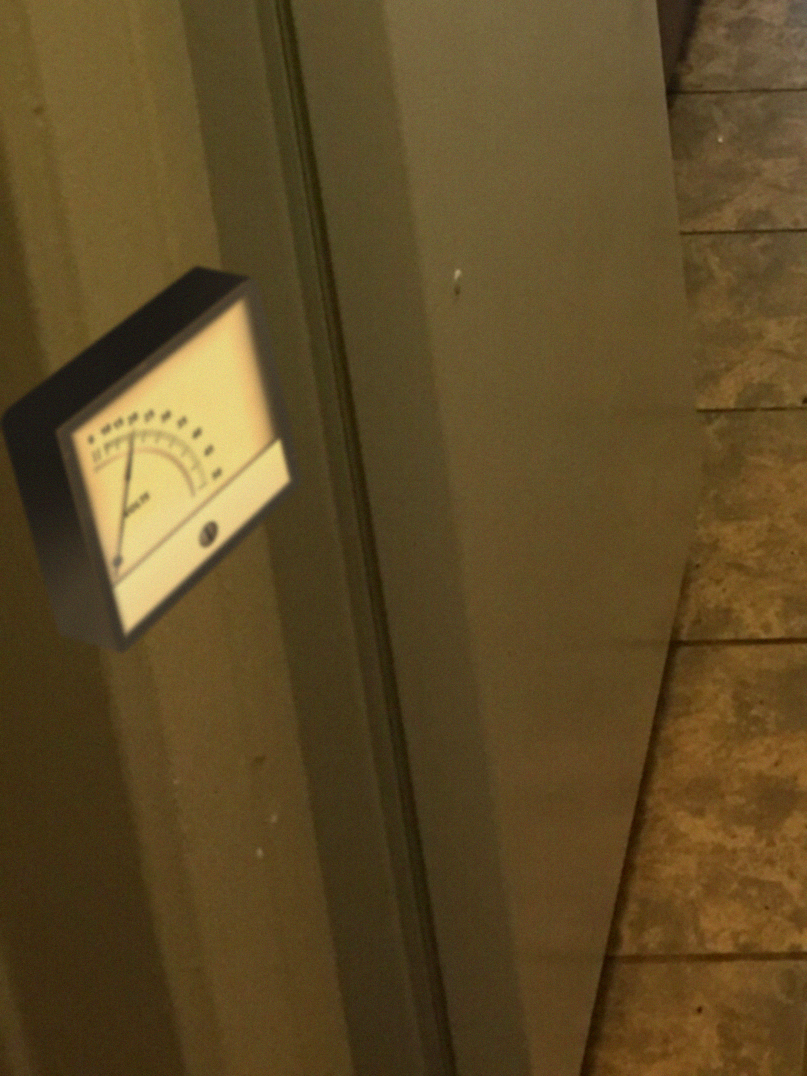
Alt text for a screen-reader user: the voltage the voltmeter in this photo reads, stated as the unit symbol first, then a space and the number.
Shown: V 20
